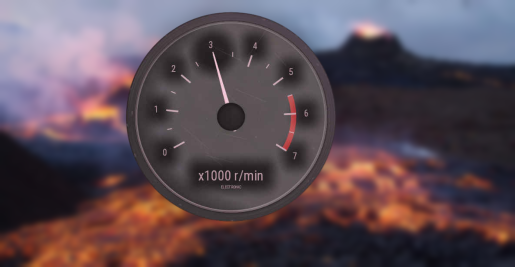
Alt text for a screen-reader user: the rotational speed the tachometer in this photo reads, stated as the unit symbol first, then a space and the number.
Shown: rpm 3000
